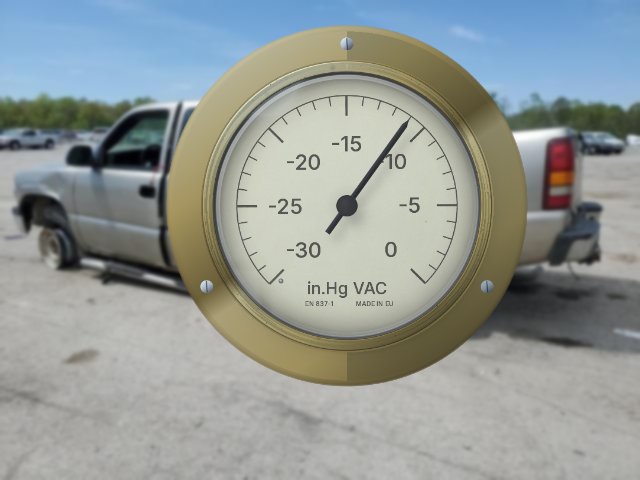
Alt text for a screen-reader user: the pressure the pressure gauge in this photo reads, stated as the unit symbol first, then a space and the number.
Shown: inHg -11
